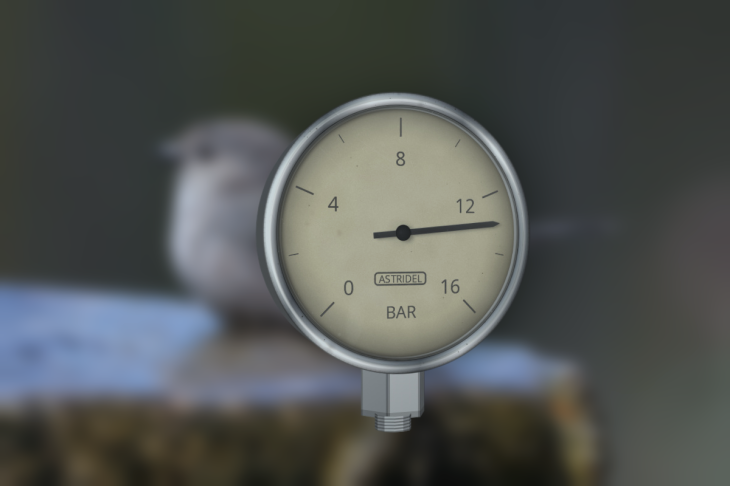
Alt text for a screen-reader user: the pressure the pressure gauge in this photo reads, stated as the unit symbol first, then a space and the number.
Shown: bar 13
